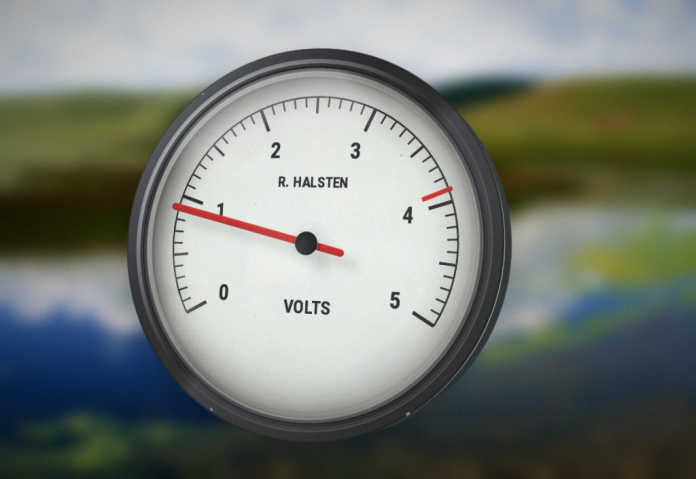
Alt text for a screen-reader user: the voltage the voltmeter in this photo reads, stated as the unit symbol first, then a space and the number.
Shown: V 0.9
